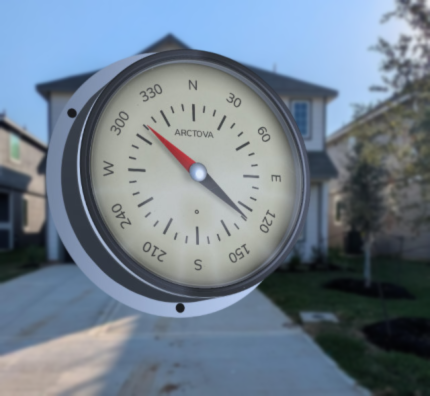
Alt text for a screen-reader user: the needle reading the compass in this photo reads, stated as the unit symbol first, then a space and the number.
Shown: ° 310
